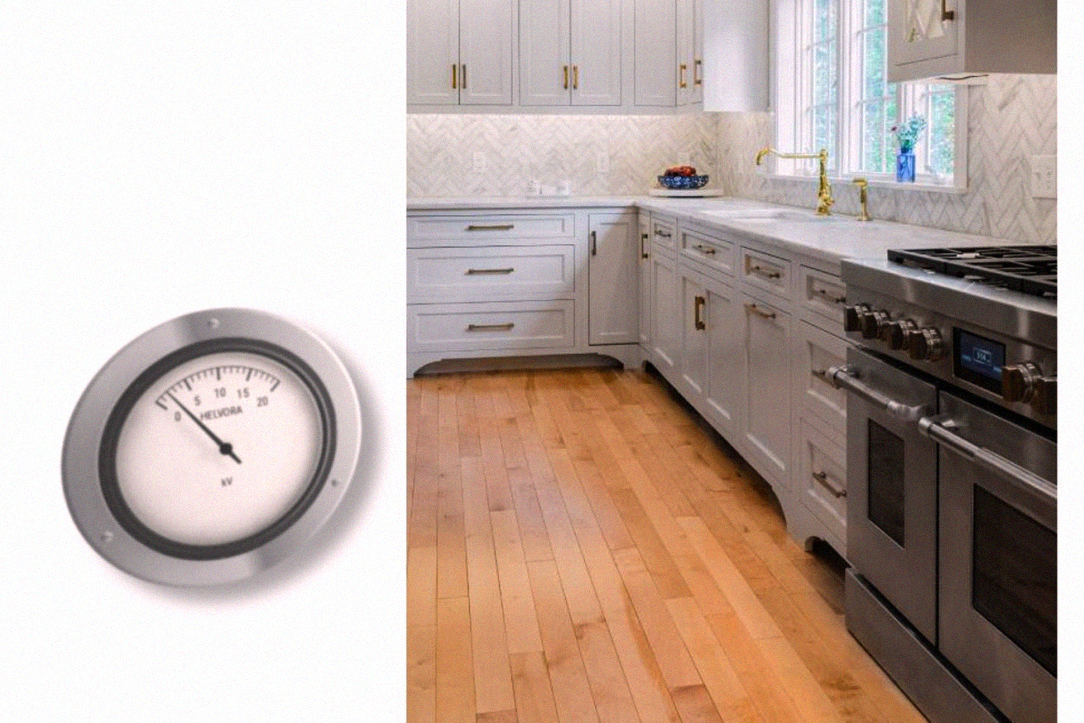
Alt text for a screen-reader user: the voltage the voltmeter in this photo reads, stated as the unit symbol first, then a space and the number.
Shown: kV 2
